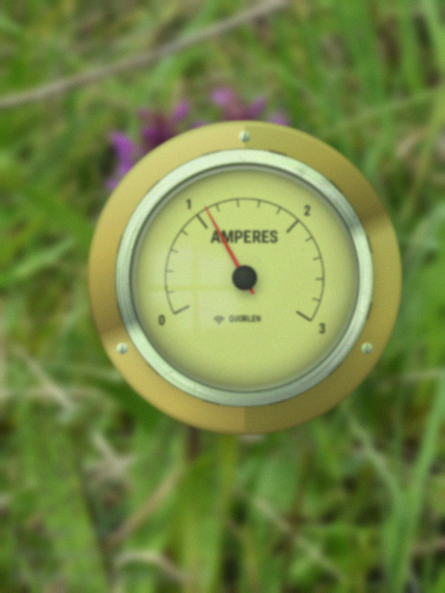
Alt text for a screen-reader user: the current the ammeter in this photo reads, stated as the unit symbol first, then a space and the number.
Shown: A 1.1
